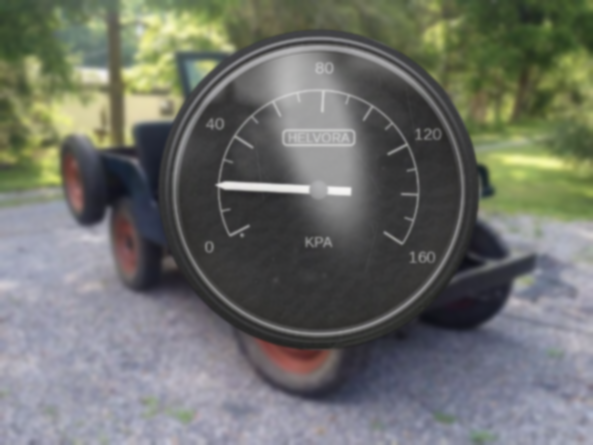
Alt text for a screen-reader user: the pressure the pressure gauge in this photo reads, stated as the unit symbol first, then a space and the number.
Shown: kPa 20
